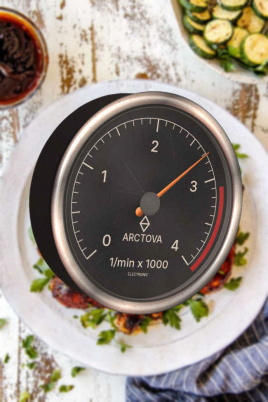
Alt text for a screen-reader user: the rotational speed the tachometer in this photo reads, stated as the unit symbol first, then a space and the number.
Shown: rpm 2700
